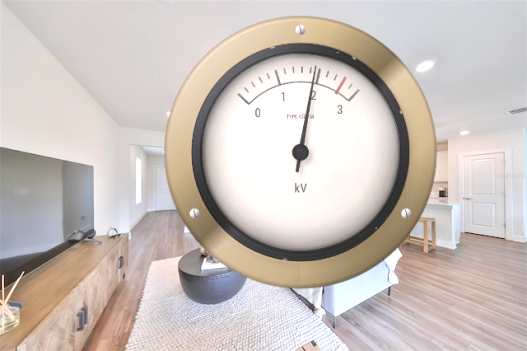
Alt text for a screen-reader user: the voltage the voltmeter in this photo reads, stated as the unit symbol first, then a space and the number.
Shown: kV 1.9
